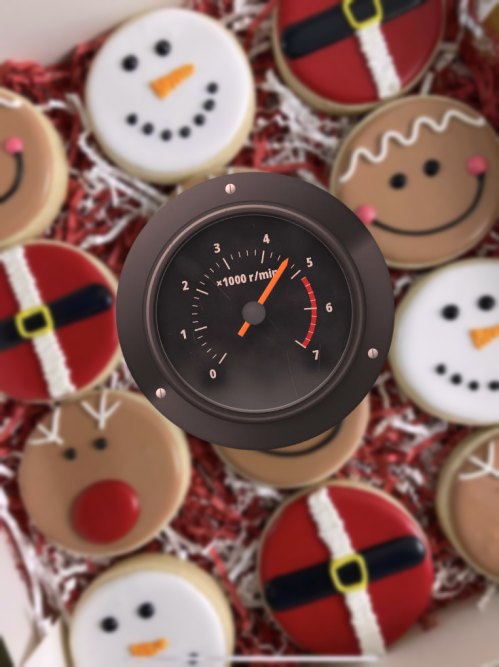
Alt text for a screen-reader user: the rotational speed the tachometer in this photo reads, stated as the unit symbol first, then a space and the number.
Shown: rpm 4600
